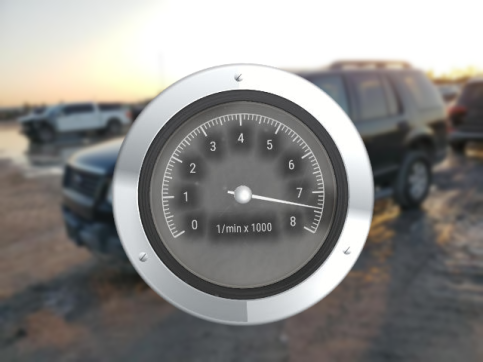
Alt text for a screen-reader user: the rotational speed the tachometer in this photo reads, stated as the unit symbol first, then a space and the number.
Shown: rpm 7400
